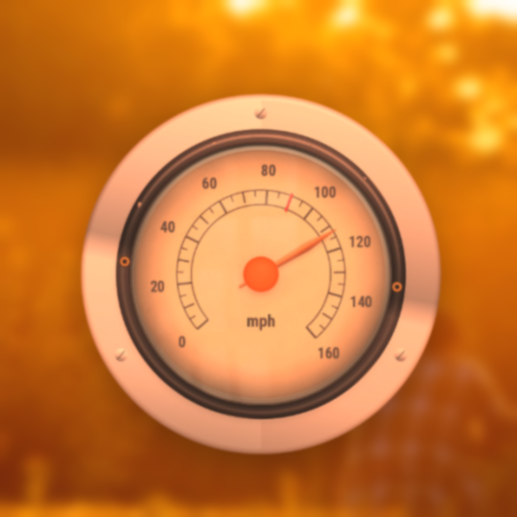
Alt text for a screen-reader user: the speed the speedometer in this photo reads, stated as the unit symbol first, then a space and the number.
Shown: mph 112.5
